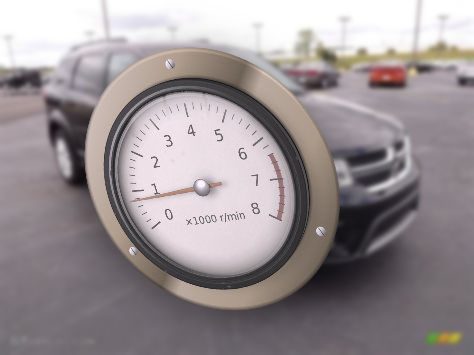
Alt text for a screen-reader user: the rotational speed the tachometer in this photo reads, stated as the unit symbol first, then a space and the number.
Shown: rpm 800
